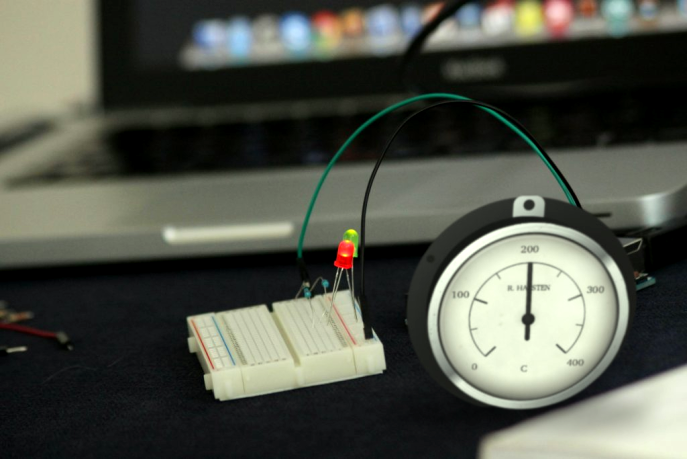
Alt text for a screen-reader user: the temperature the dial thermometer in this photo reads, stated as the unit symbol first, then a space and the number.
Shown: °C 200
